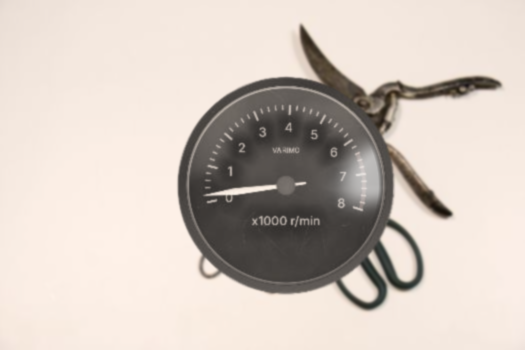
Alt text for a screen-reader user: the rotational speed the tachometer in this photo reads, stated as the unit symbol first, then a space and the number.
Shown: rpm 200
